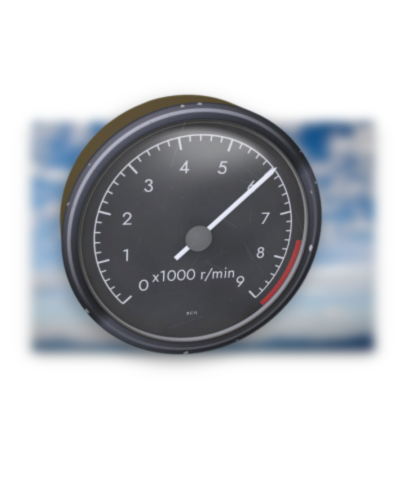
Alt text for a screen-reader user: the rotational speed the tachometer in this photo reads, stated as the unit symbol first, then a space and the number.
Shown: rpm 6000
